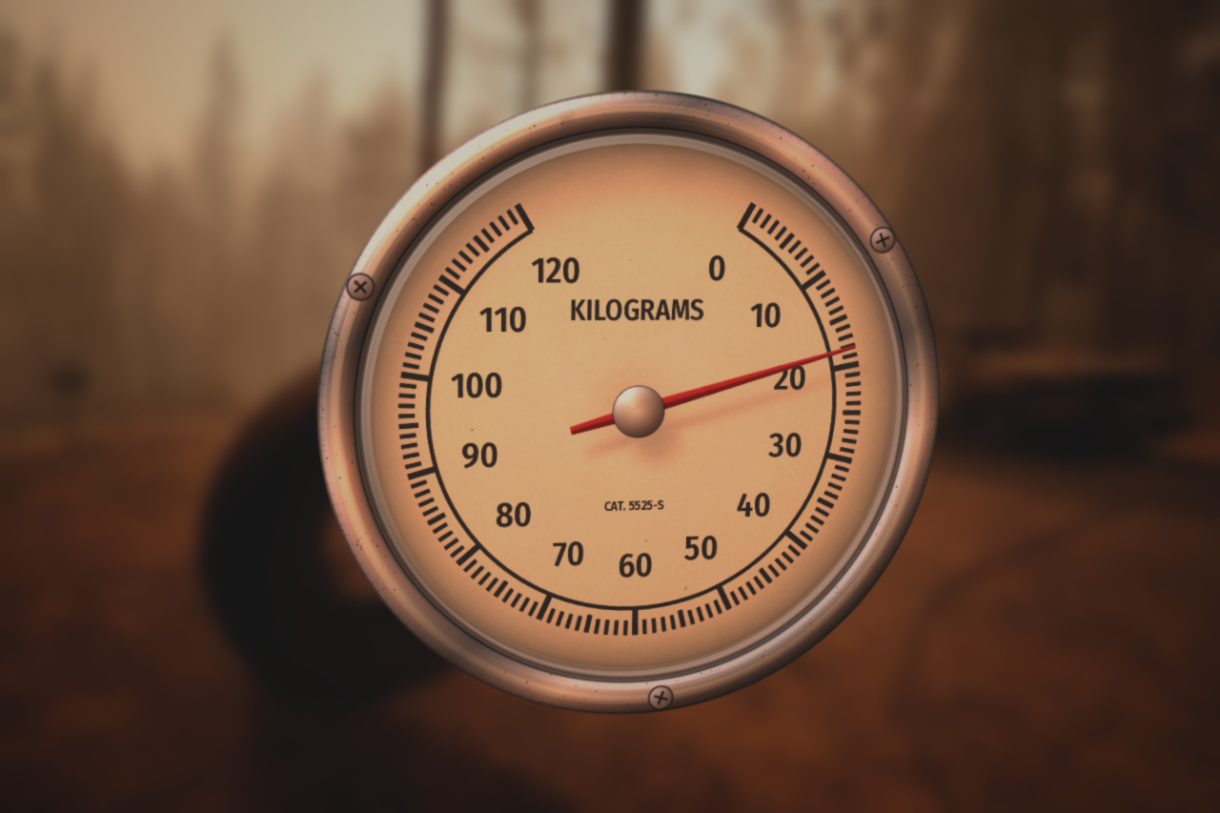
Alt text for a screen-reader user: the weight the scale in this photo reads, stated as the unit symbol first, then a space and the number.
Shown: kg 18
